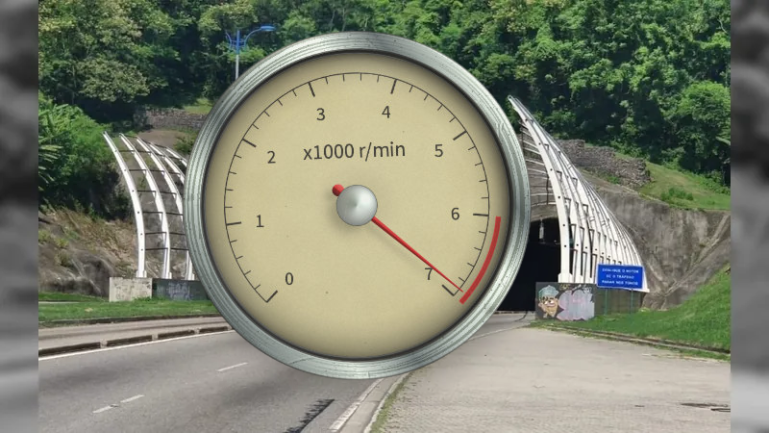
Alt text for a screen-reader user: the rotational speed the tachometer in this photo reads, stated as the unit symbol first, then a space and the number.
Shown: rpm 6900
